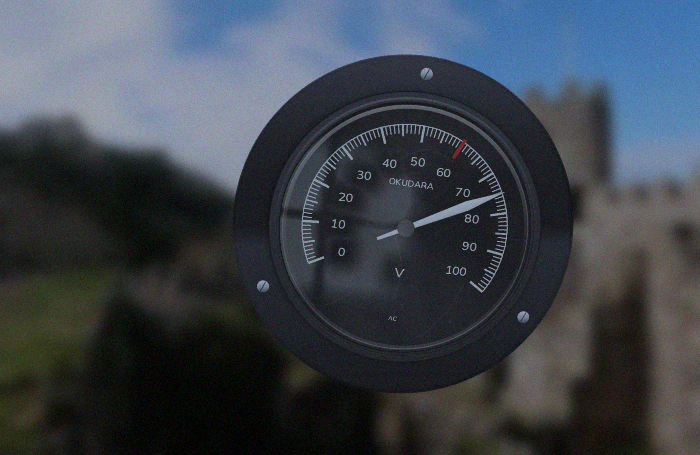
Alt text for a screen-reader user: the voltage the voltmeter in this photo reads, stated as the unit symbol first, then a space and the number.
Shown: V 75
